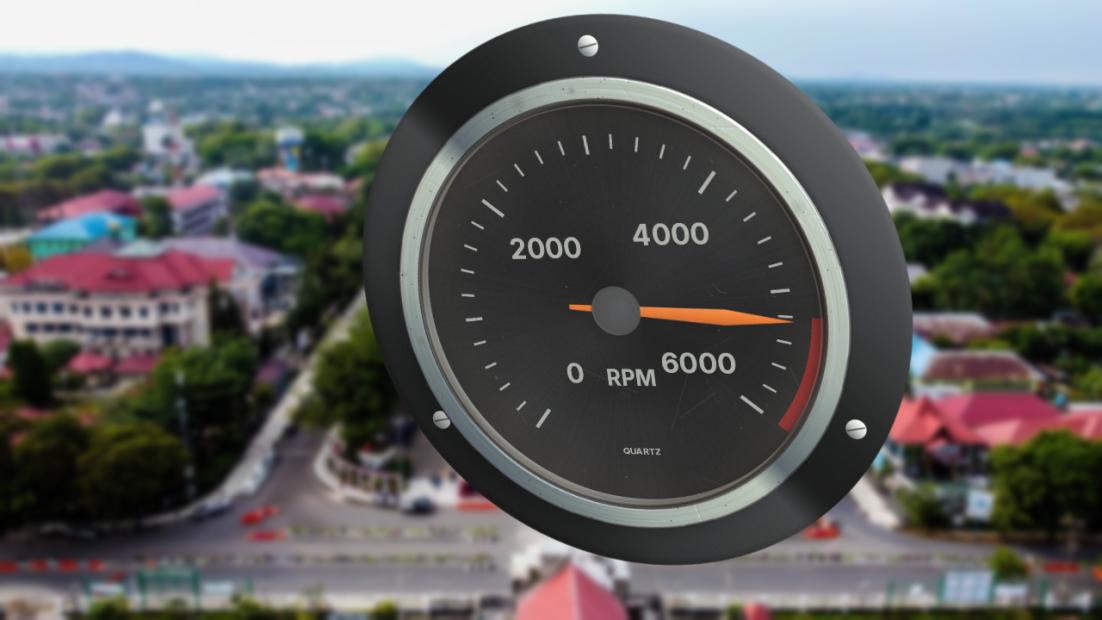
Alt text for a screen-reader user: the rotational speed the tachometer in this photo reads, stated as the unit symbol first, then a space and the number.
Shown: rpm 5200
